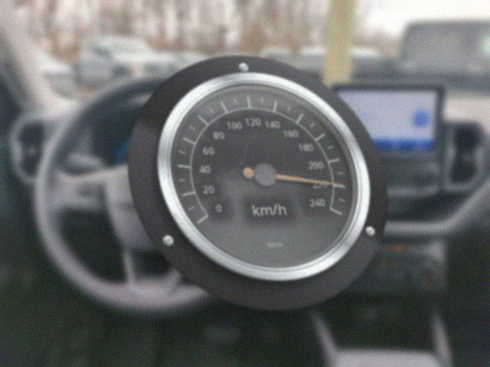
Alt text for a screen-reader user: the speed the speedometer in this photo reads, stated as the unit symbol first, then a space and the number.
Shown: km/h 220
